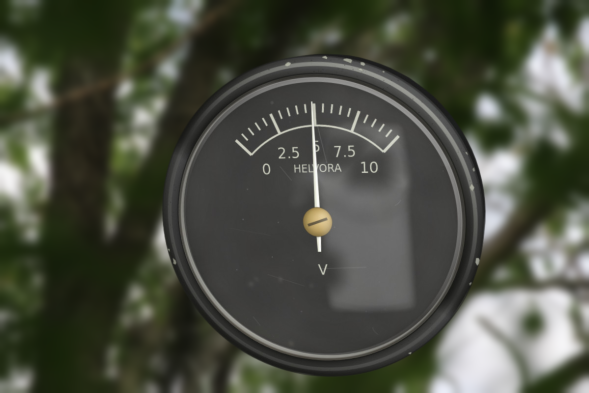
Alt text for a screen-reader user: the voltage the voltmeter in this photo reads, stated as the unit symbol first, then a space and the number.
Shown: V 5
